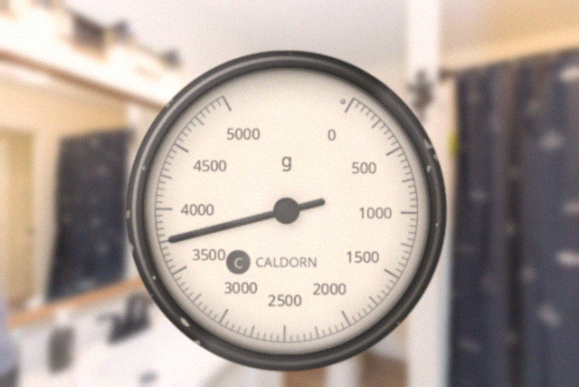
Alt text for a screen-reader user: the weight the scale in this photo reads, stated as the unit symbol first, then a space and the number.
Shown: g 3750
